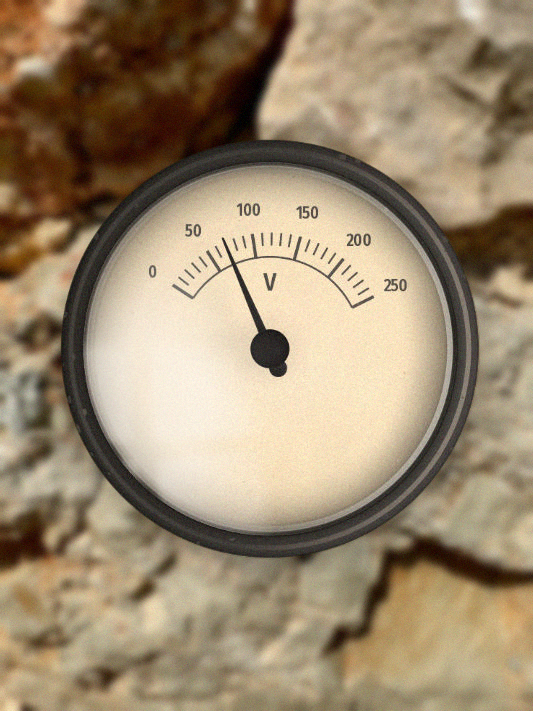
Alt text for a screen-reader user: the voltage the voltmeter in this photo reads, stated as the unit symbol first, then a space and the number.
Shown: V 70
